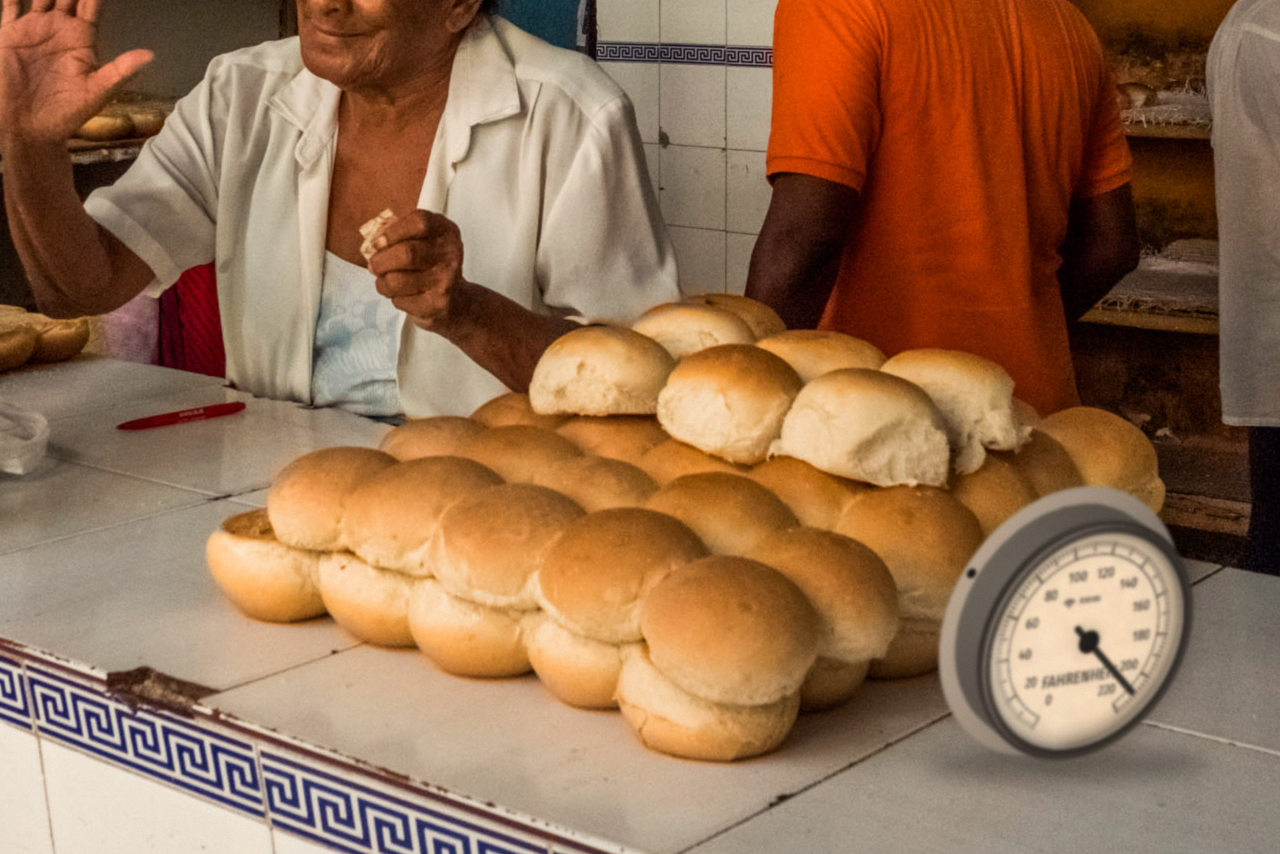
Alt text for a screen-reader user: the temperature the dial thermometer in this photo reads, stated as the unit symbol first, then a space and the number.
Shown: °F 210
